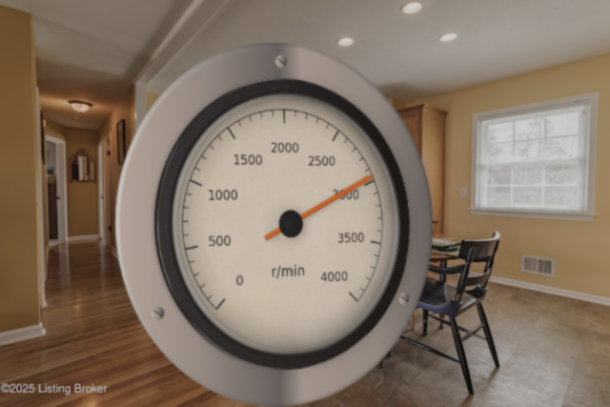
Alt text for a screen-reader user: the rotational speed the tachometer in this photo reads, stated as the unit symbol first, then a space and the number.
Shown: rpm 2950
